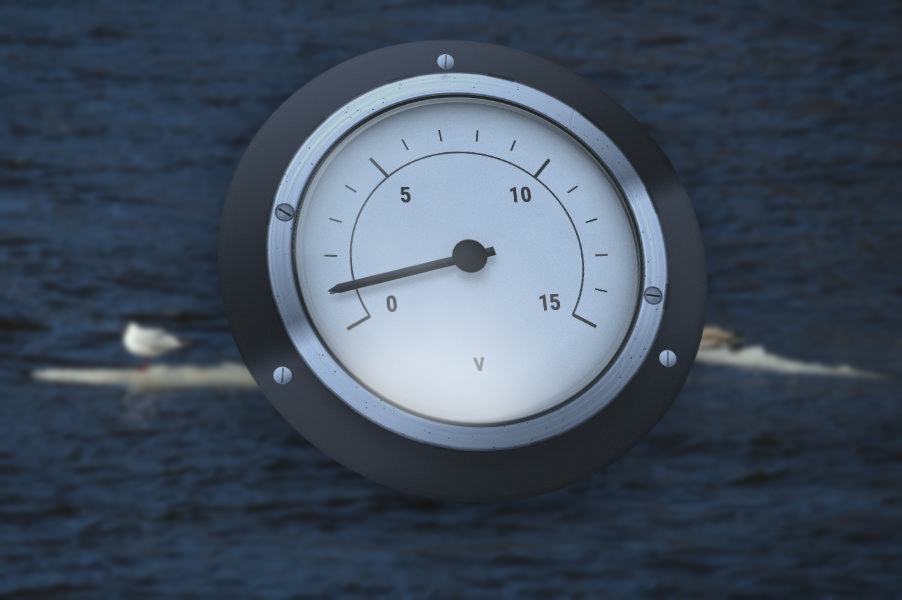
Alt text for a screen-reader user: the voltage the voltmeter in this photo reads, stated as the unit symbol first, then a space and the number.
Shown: V 1
